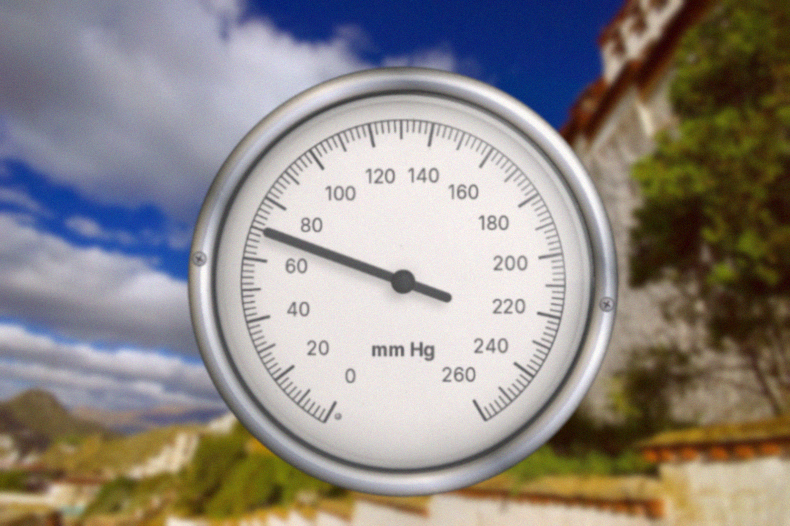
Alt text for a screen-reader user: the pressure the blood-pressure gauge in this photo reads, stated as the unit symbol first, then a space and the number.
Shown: mmHg 70
